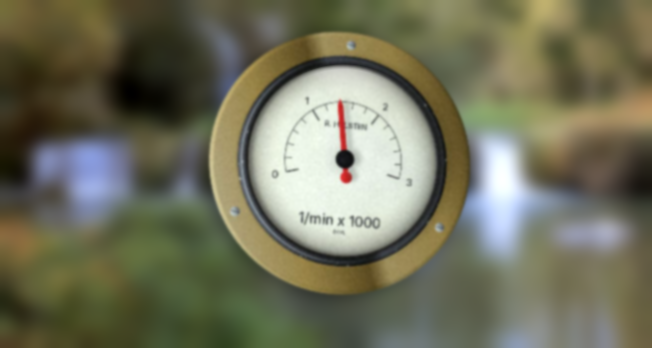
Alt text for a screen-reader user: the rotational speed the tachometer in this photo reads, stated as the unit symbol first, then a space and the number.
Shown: rpm 1400
